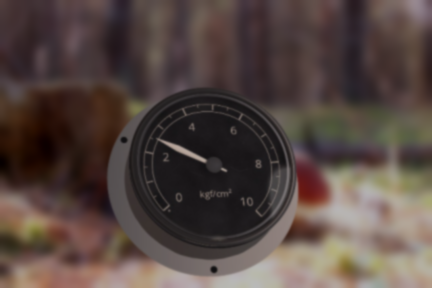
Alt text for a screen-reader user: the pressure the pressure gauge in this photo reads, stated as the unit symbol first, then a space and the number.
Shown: kg/cm² 2.5
